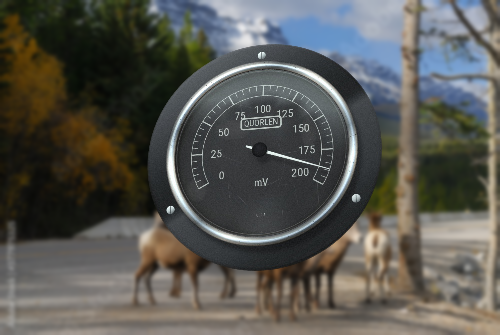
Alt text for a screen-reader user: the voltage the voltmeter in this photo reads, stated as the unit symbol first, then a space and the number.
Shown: mV 190
